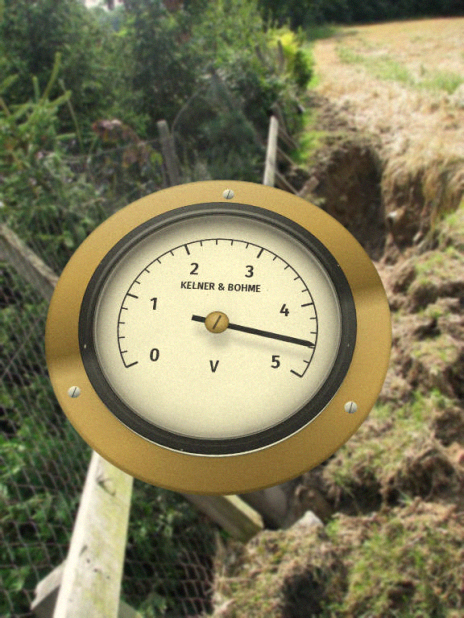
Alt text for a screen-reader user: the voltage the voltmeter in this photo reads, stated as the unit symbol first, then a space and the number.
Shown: V 4.6
